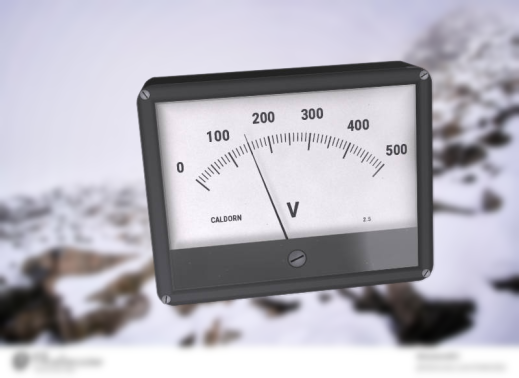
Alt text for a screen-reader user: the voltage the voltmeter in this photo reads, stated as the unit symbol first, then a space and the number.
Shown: V 150
